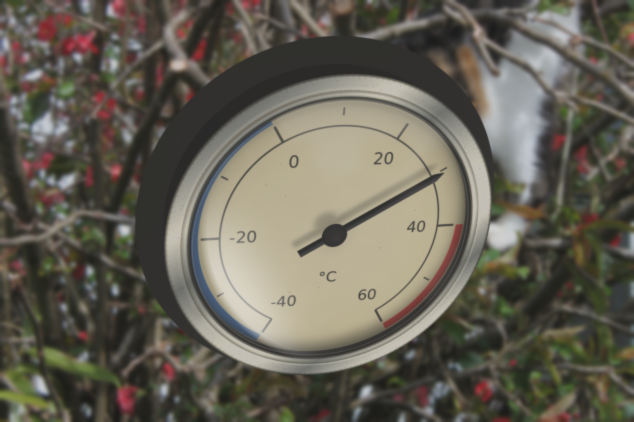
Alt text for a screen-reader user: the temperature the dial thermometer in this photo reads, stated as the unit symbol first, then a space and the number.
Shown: °C 30
